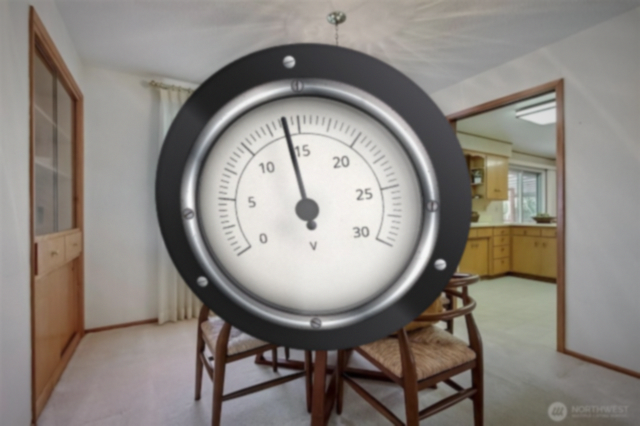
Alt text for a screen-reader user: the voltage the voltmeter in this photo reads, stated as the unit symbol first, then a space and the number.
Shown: V 14
